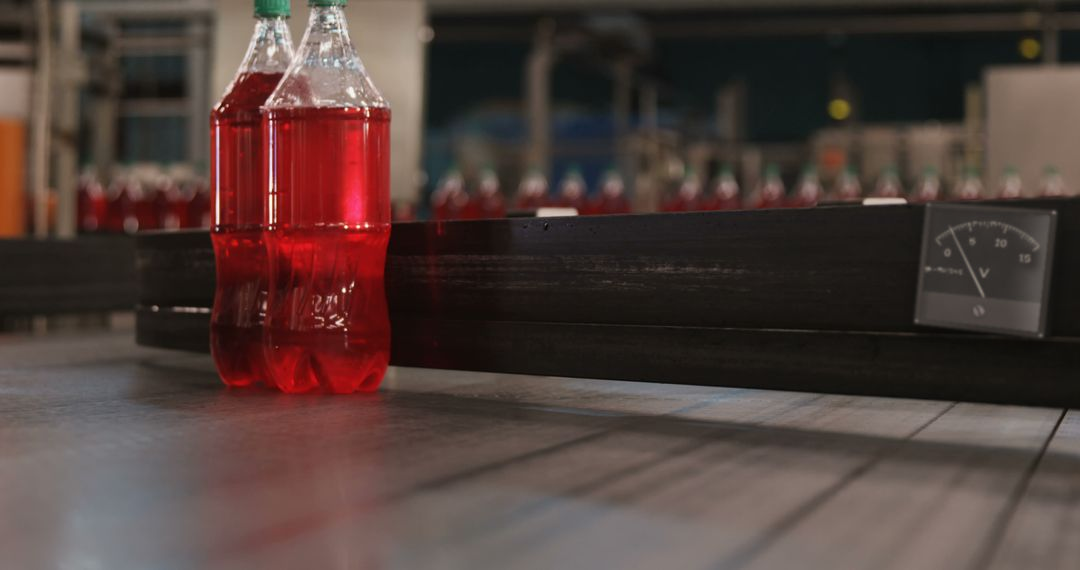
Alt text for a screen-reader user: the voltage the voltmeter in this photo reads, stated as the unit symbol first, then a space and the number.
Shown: V 2.5
